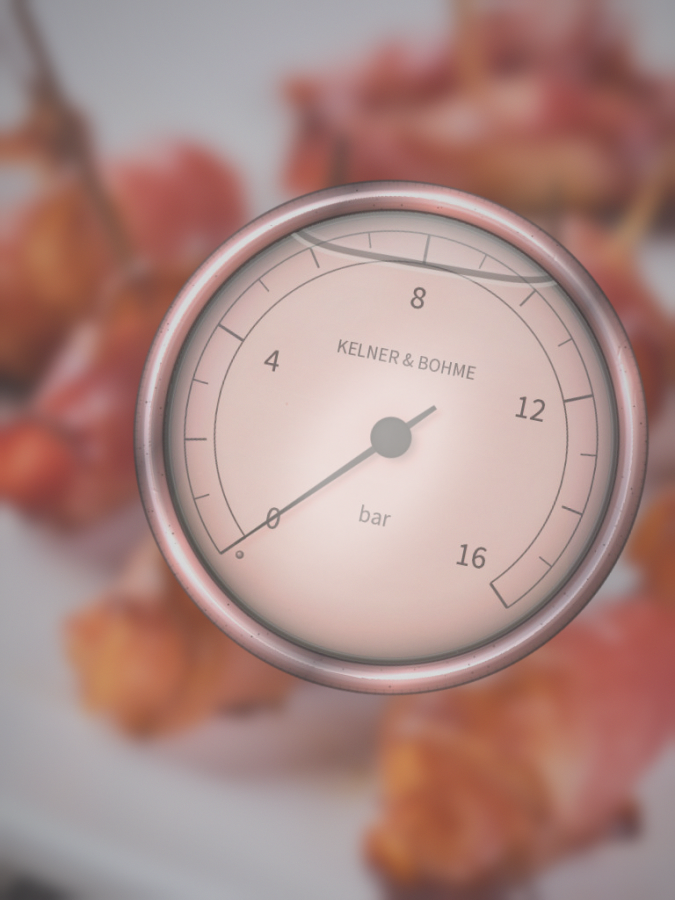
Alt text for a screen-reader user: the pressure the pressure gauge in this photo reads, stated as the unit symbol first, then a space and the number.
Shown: bar 0
